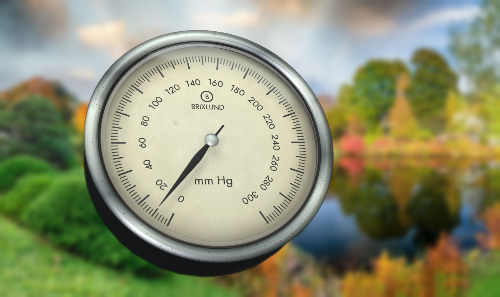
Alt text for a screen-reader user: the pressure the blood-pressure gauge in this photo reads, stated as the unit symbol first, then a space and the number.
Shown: mmHg 10
